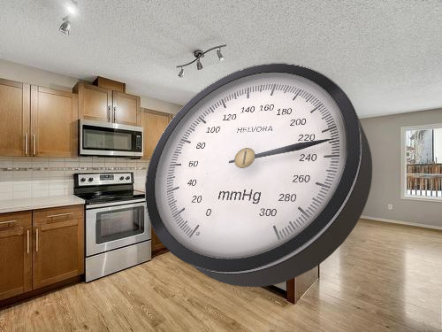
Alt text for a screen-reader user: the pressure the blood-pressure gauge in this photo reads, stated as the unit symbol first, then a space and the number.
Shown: mmHg 230
